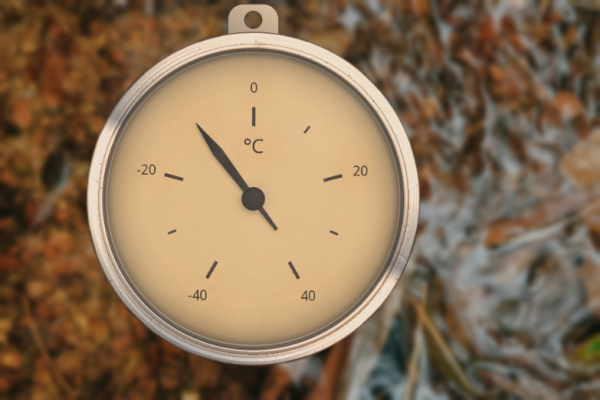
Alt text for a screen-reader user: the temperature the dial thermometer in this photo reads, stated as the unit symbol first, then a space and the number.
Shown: °C -10
